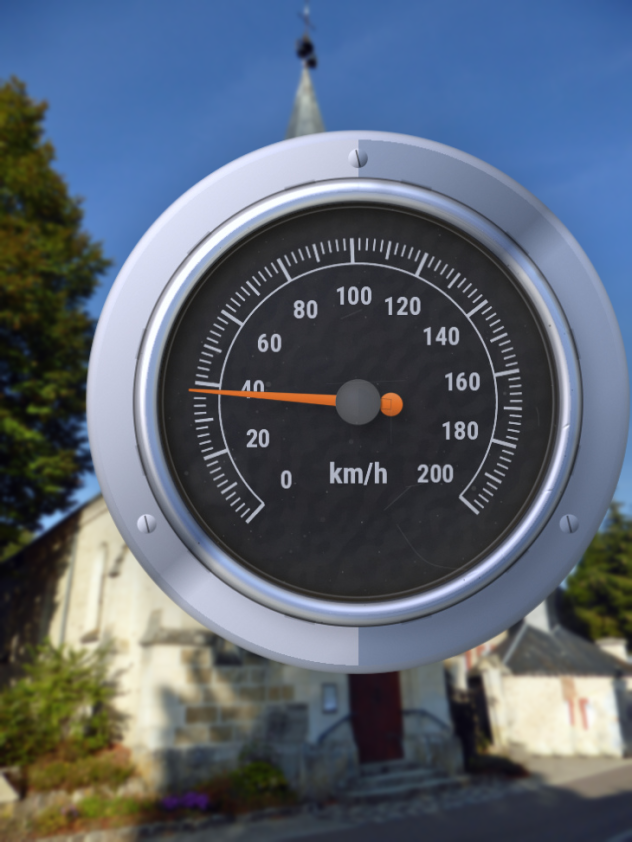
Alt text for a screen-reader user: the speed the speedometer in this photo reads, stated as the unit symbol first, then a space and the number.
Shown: km/h 38
